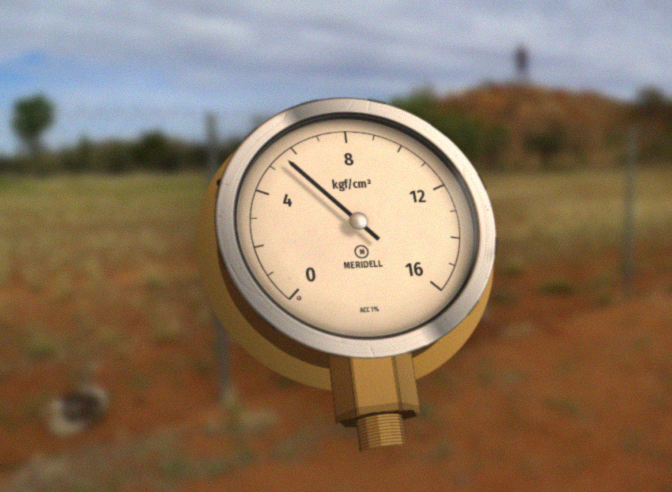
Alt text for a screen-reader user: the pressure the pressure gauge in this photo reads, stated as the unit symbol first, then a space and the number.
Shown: kg/cm² 5.5
